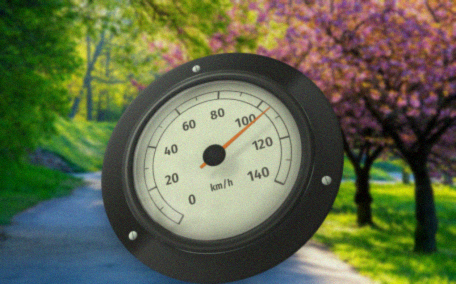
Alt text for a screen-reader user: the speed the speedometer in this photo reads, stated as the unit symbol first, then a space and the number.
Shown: km/h 105
